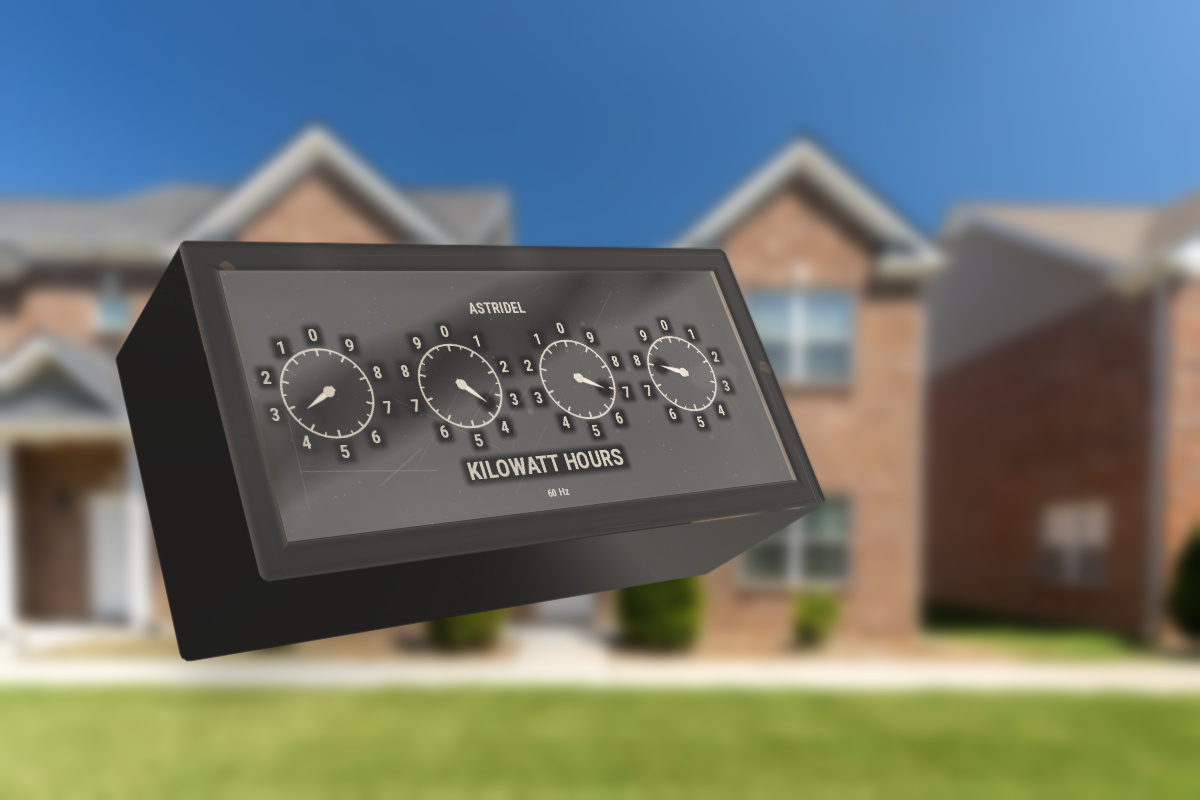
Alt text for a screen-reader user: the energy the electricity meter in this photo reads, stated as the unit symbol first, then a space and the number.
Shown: kWh 3368
